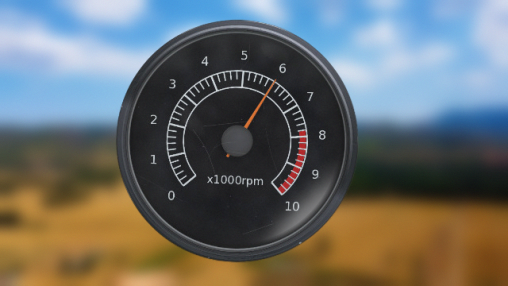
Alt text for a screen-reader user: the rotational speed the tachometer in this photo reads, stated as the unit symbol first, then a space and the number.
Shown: rpm 6000
